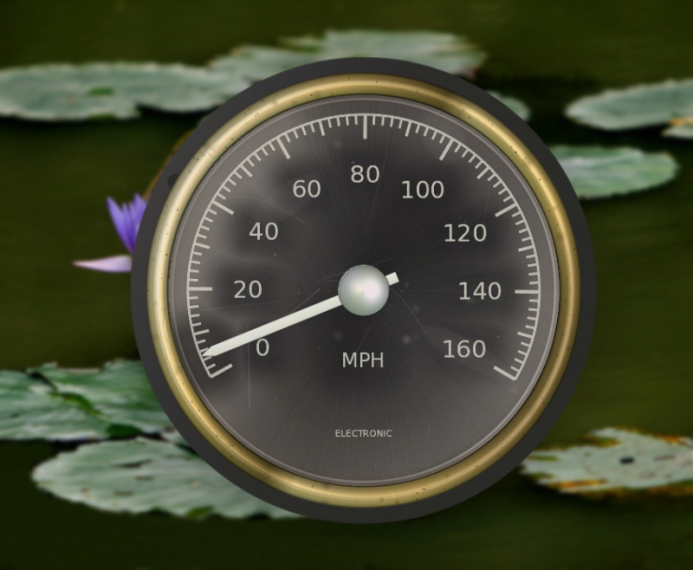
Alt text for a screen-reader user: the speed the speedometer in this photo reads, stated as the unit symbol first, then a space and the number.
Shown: mph 5
